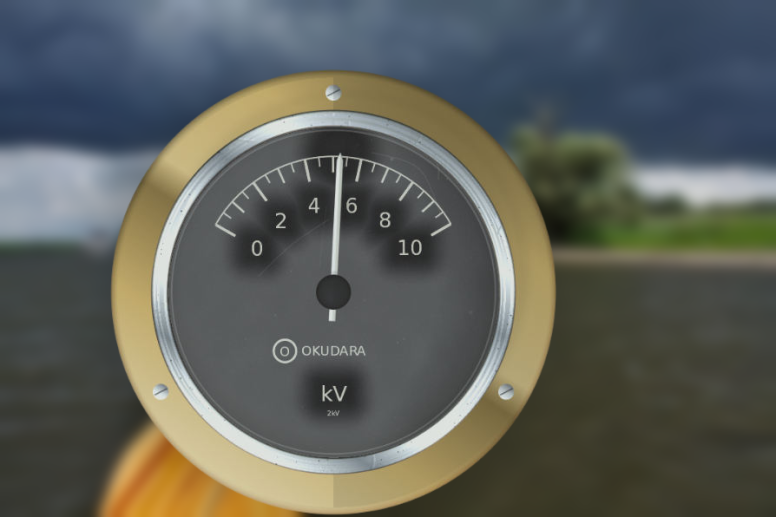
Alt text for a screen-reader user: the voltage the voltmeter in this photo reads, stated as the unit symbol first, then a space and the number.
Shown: kV 5.25
